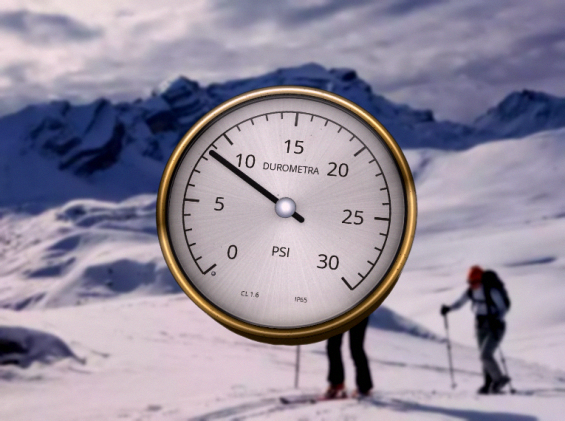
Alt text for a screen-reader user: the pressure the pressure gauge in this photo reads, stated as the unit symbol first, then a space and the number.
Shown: psi 8.5
